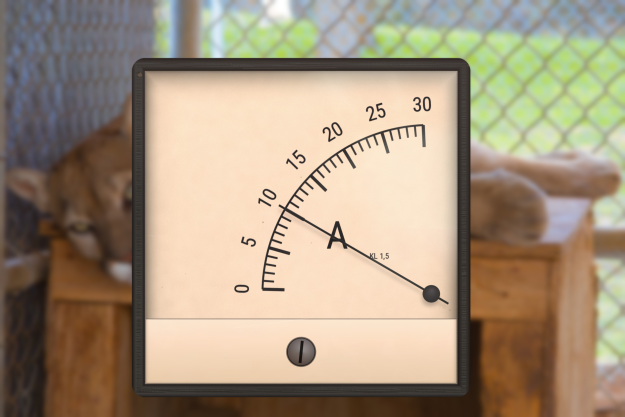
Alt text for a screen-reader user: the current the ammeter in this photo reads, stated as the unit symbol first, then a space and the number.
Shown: A 10
